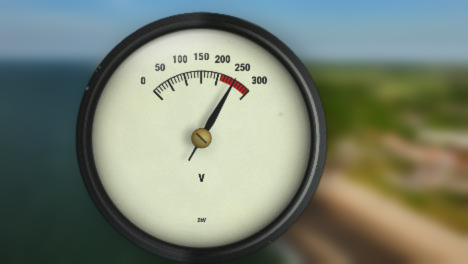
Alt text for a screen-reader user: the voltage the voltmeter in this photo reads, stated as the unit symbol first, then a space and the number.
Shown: V 250
